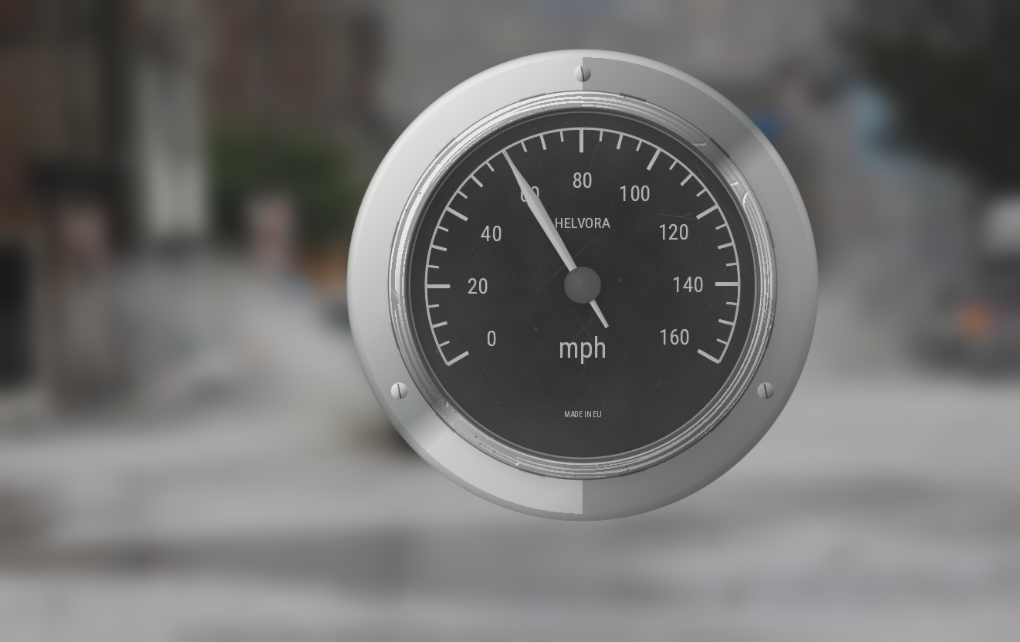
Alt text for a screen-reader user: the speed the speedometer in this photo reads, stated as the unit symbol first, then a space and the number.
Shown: mph 60
